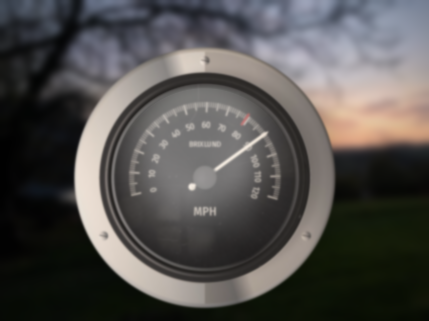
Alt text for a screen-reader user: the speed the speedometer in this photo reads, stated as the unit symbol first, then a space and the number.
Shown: mph 90
